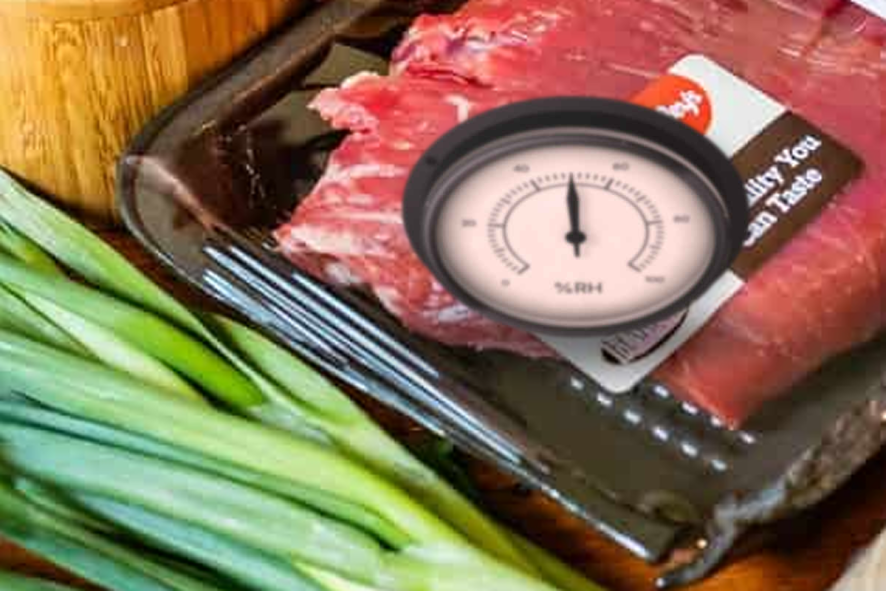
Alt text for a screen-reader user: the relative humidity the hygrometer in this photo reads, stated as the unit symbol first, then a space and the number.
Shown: % 50
